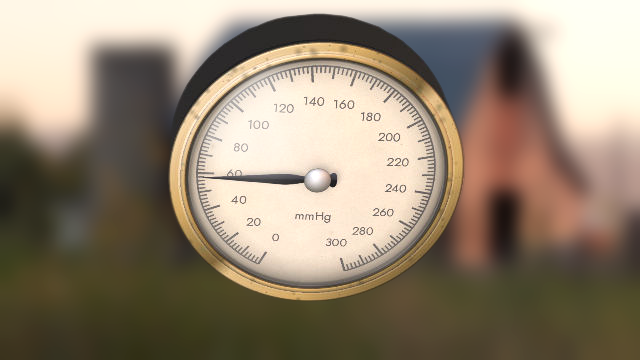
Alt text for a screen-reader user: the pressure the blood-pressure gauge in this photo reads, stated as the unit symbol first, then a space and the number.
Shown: mmHg 60
